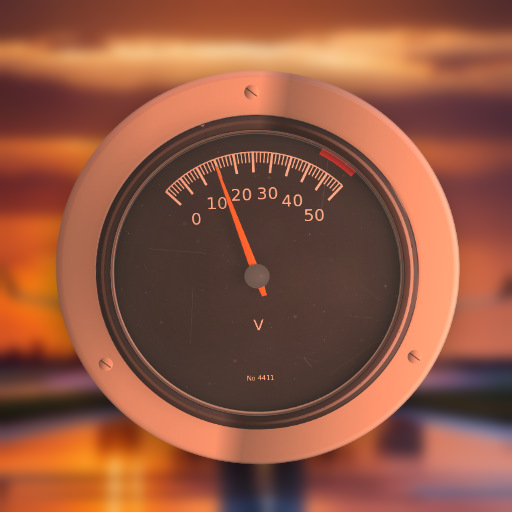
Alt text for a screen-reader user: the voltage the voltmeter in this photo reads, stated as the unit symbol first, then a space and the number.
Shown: V 15
